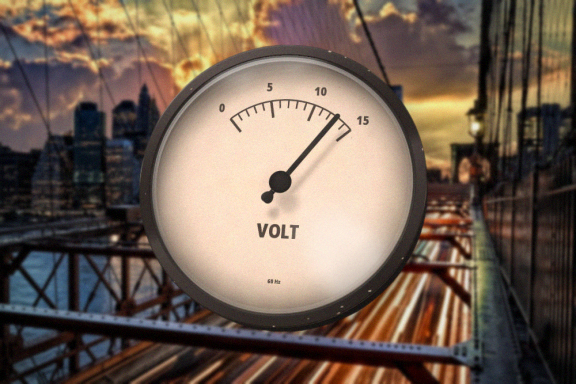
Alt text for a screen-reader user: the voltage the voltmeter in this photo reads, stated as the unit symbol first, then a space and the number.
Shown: V 13
